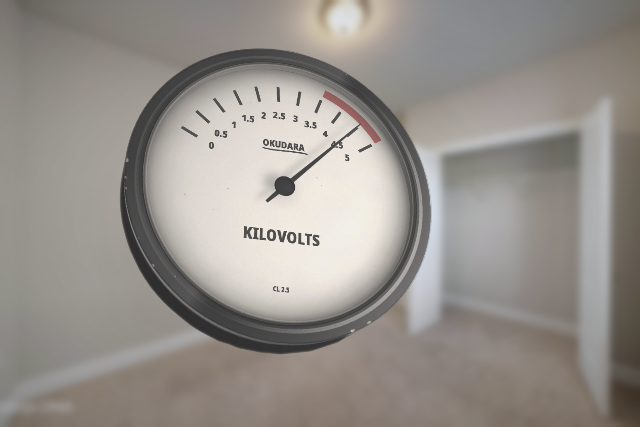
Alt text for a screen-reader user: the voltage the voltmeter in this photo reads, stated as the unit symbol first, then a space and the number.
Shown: kV 4.5
